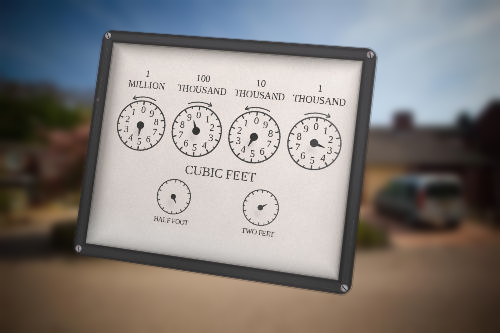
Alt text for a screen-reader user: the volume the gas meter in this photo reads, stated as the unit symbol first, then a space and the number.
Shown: ft³ 494300
